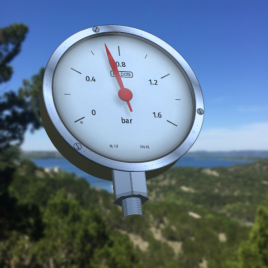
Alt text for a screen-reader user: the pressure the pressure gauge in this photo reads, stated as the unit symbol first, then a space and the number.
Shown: bar 0.7
